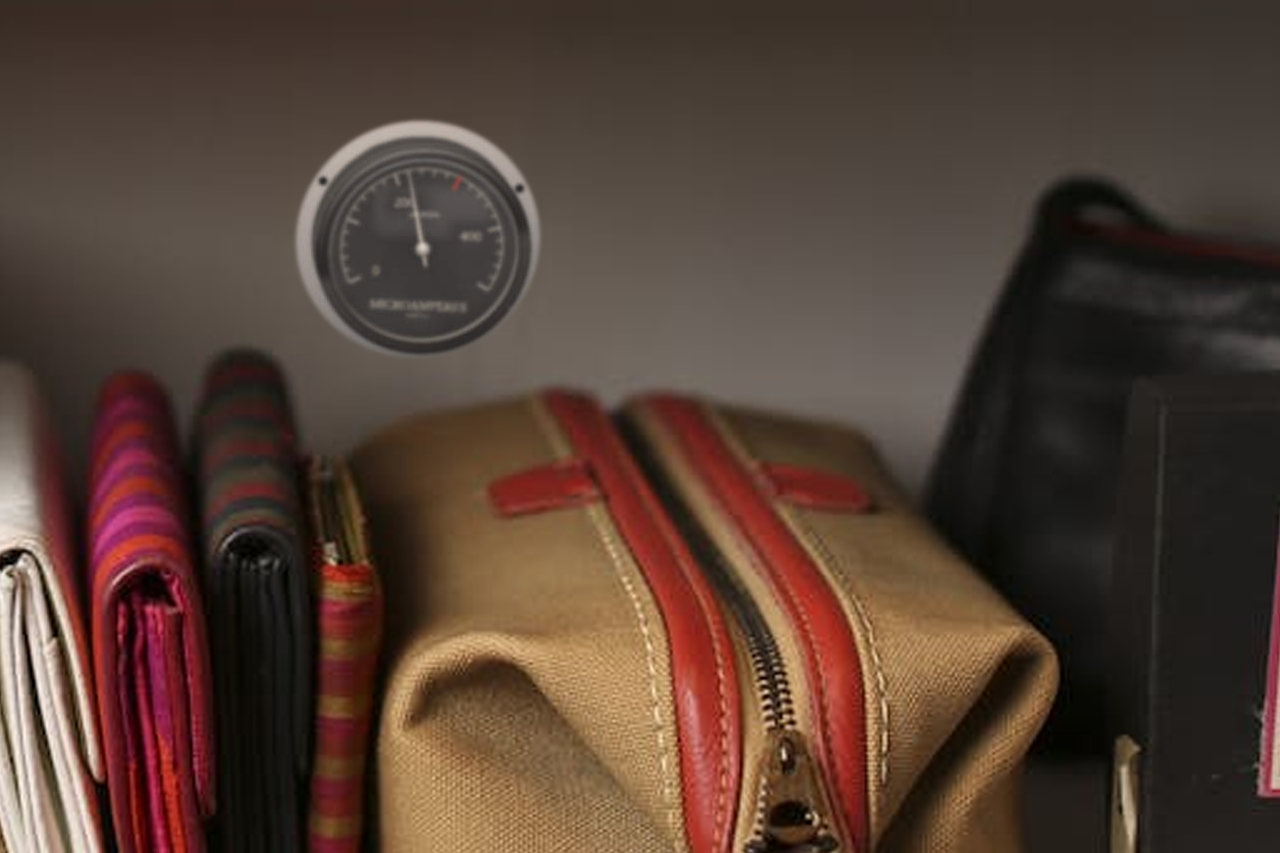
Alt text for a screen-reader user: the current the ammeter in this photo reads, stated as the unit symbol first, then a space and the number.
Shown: µA 220
